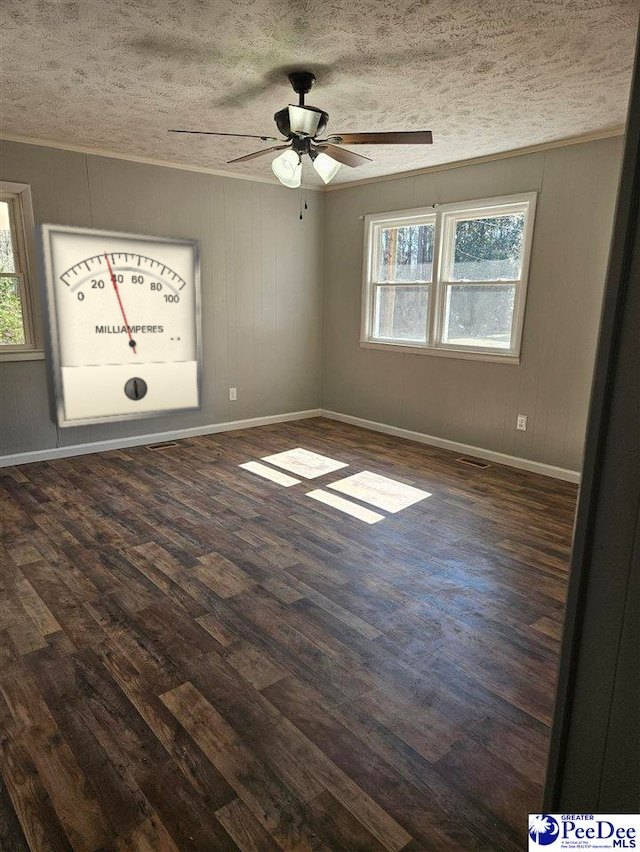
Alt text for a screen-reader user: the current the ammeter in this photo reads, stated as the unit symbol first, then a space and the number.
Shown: mA 35
